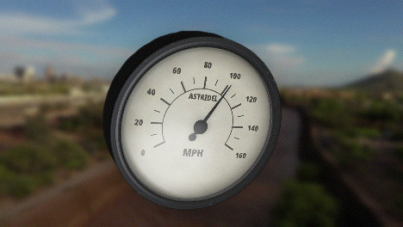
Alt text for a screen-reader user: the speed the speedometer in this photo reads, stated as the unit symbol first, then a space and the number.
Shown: mph 100
